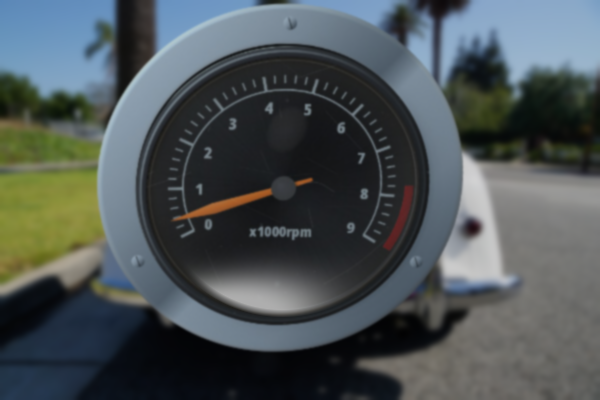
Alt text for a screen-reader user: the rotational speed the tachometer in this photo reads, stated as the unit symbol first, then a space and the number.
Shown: rpm 400
